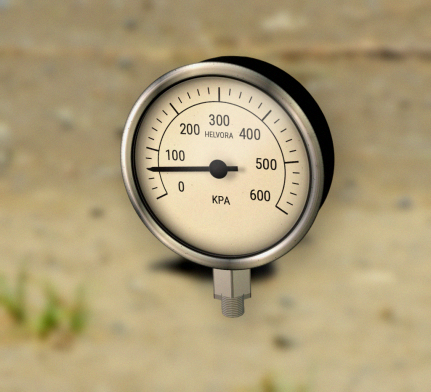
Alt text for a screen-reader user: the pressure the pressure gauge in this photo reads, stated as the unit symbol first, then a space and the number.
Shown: kPa 60
